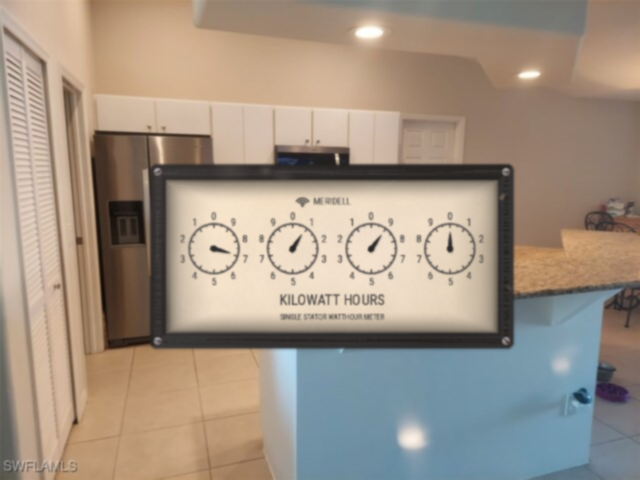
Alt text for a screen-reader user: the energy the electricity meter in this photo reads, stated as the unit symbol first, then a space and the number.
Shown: kWh 7090
